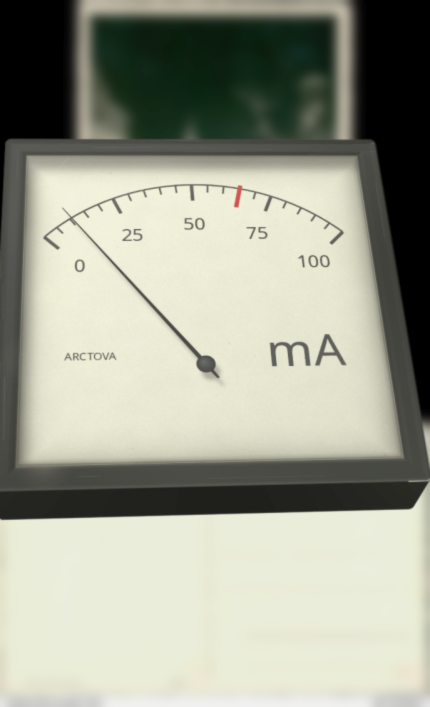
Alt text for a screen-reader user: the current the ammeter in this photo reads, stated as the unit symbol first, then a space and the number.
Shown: mA 10
